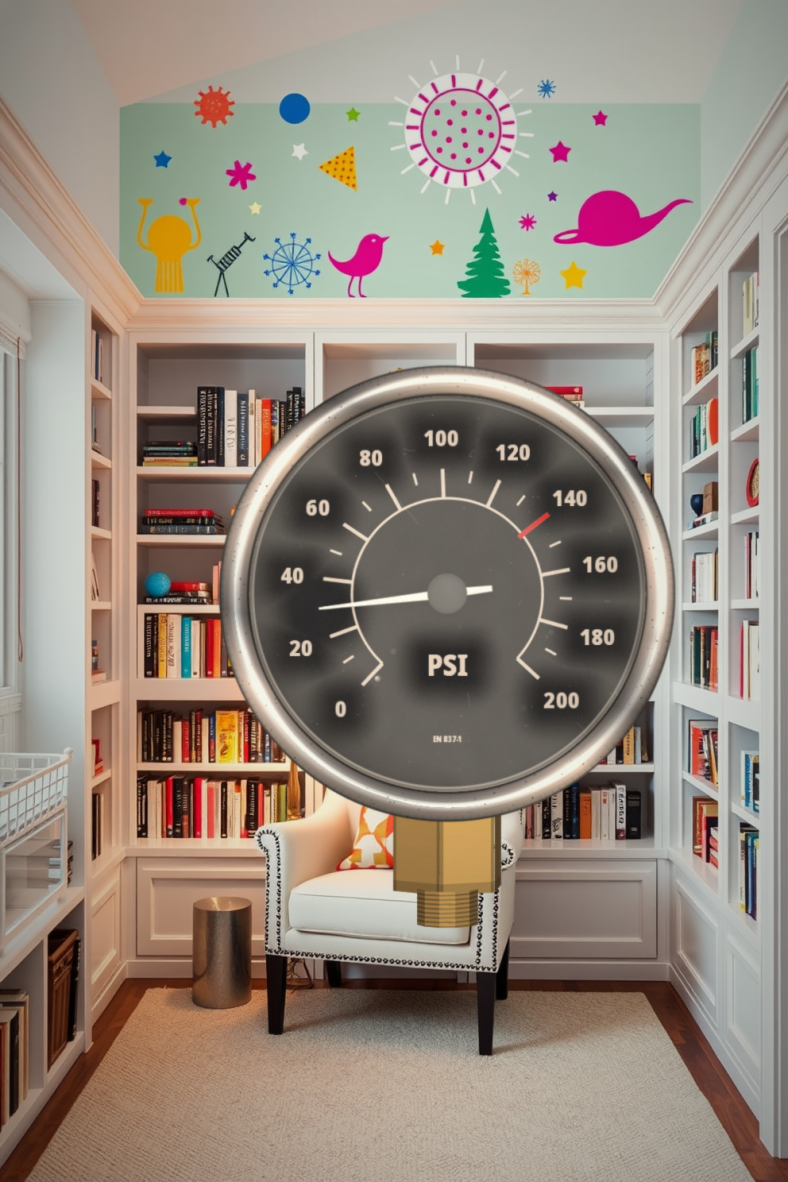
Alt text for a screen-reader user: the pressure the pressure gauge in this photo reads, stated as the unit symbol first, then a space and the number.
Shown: psi 30
